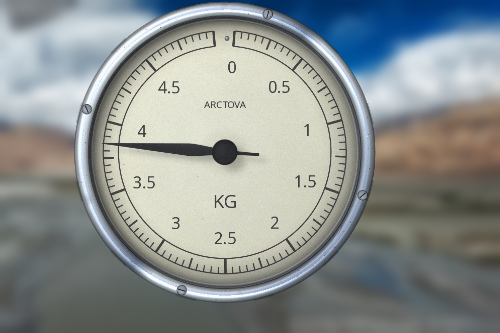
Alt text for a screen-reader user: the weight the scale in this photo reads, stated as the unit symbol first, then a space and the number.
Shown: kg 3.85
